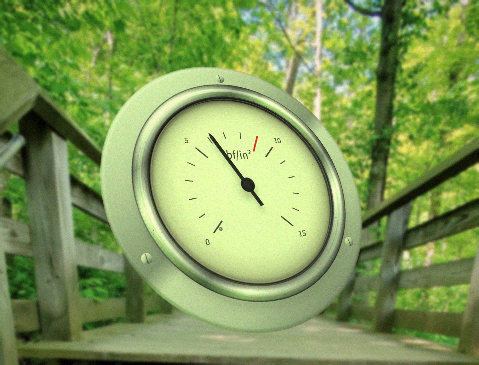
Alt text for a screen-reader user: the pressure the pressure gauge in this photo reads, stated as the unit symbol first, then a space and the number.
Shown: psi 6
